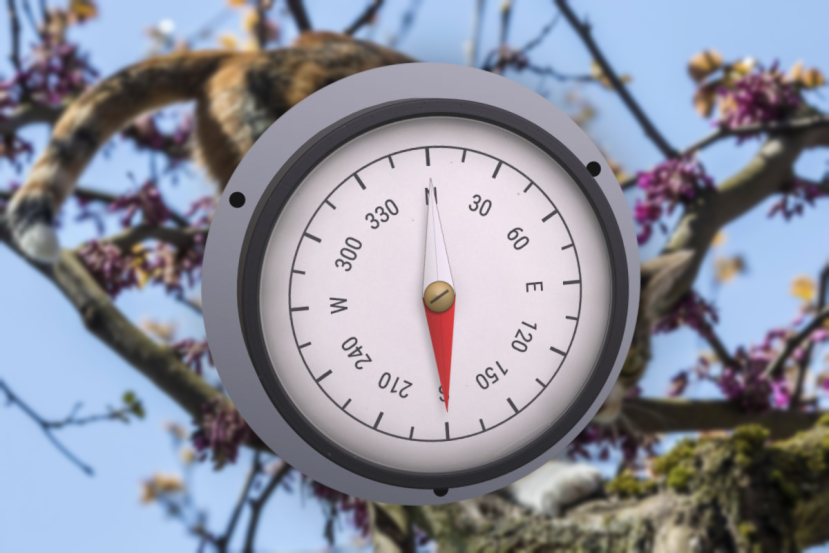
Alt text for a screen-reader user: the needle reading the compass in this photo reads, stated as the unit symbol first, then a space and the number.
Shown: ° 180
